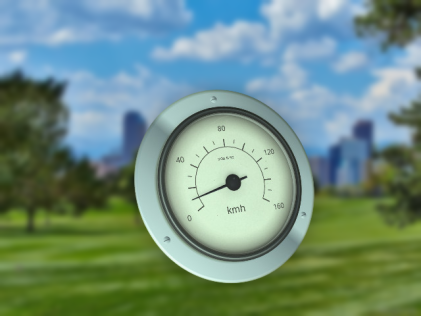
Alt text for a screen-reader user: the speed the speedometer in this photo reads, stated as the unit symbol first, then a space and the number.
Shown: km/h 10
